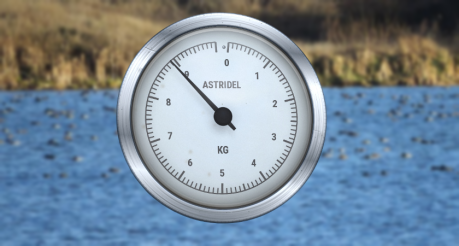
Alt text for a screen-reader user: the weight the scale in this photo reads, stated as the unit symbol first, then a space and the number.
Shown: kg 8.9
